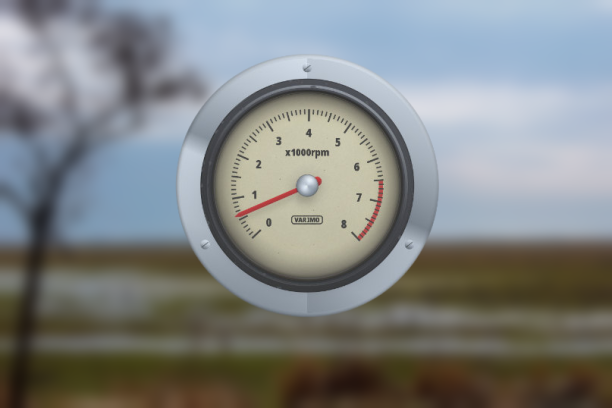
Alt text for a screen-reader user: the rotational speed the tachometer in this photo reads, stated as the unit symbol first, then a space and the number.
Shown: rpm 600
